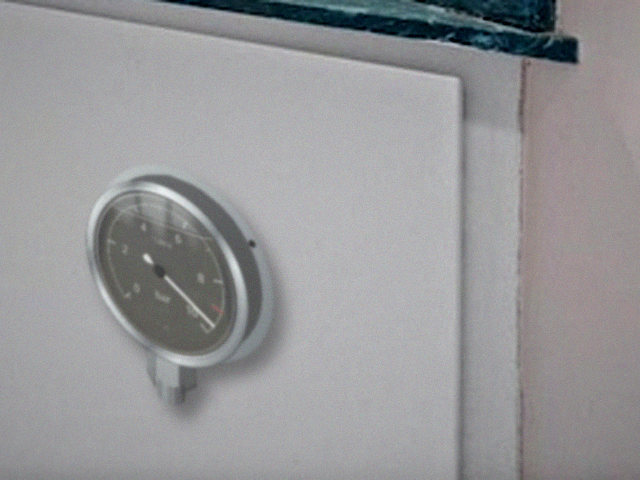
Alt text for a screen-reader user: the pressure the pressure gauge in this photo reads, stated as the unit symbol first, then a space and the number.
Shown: bar 9.5
